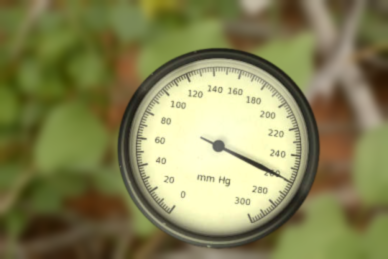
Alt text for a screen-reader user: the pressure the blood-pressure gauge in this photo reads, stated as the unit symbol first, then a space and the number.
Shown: mmHg 260
